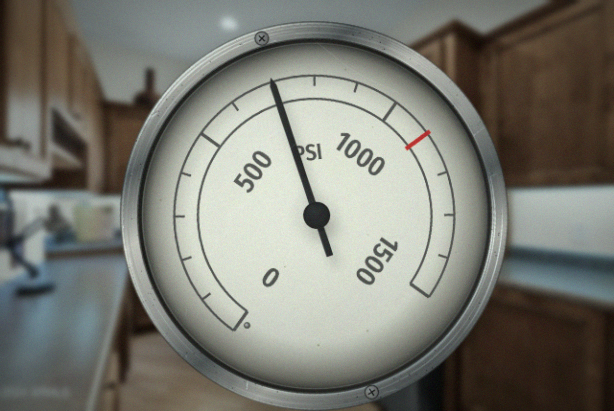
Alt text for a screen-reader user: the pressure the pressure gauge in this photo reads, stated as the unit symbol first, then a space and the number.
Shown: psi 700
